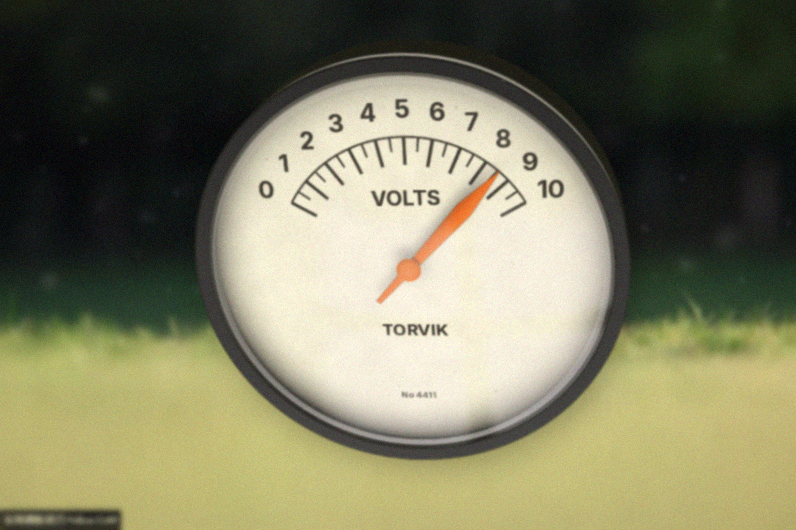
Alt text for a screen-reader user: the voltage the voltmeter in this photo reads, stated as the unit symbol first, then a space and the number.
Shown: V 8.5
